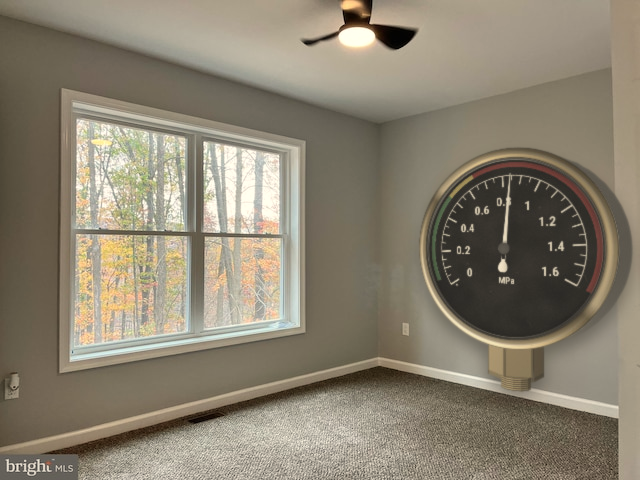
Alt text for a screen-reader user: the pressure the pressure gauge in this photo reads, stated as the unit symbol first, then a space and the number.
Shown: MPa 0.85
